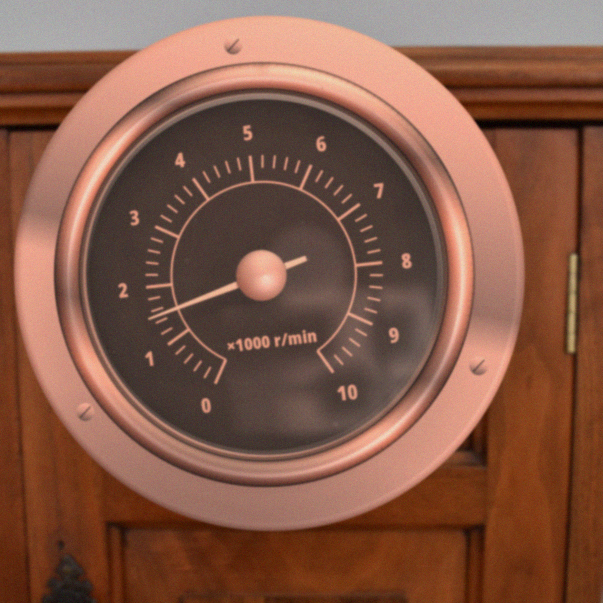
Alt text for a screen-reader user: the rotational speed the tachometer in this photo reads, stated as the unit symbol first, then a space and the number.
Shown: rpm 1500
